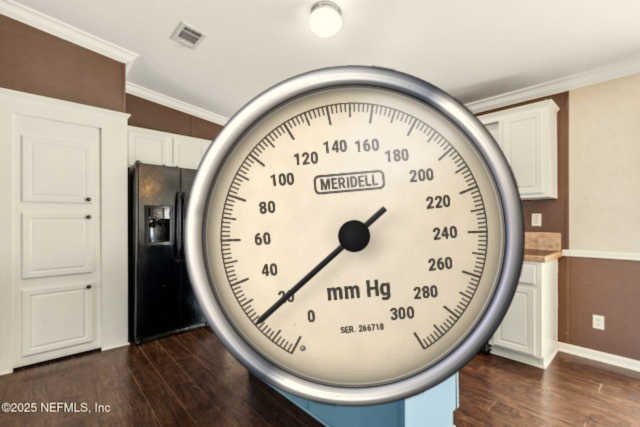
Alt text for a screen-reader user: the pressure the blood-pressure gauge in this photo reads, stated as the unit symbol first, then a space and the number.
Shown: mmHg 20
